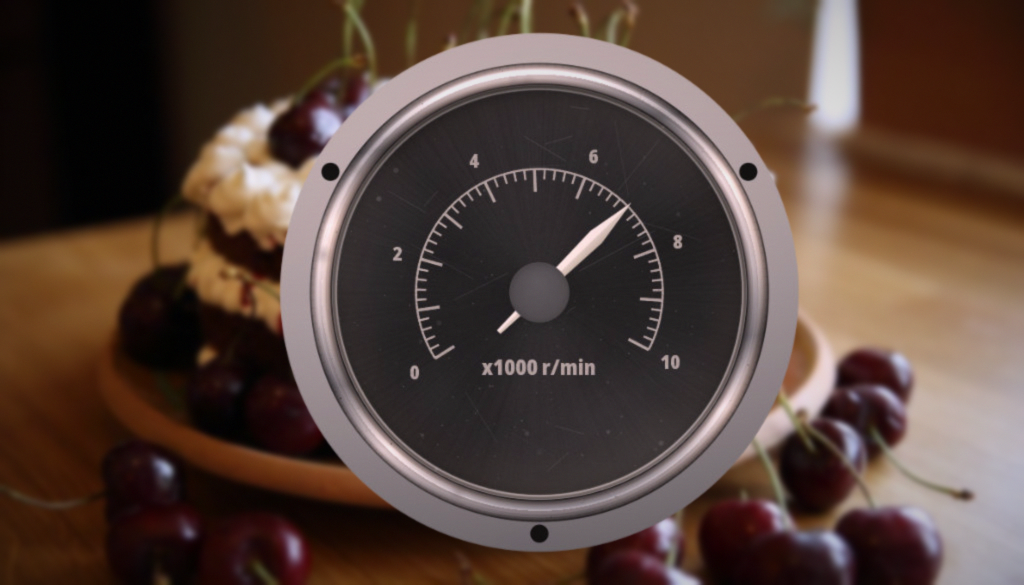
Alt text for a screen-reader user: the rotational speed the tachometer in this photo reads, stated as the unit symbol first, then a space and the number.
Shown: rpm 7000
